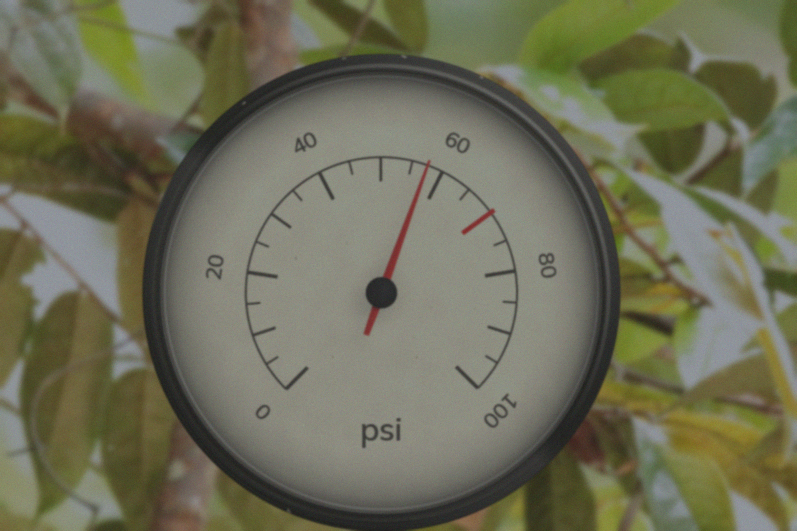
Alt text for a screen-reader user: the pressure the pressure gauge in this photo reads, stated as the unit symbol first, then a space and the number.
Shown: psi 57.5
